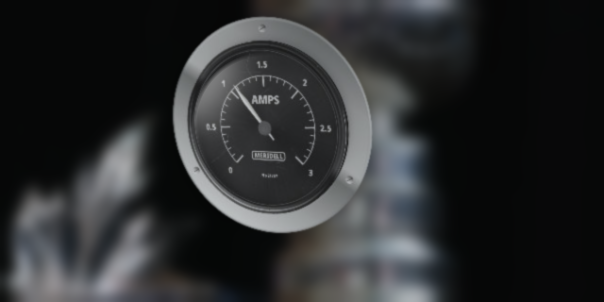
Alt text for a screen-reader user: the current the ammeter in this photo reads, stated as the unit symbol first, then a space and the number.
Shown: A 1.1
